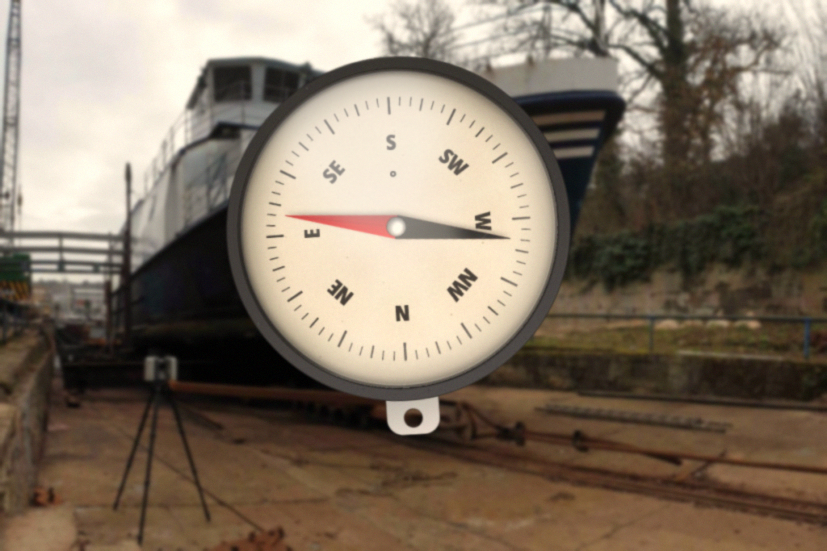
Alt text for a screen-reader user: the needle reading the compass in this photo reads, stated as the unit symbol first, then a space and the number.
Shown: ° 100
